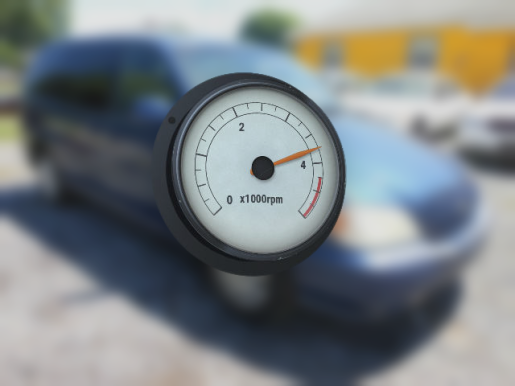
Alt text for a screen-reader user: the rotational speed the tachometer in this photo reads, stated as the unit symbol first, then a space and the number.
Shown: rpm 3750
